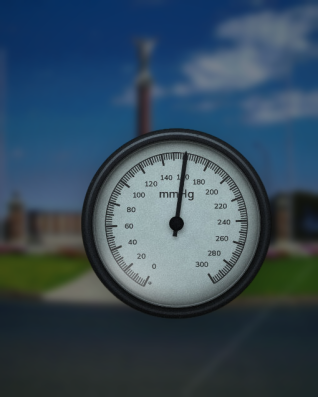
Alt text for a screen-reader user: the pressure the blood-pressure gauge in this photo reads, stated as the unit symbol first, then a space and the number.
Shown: mmHg 160
